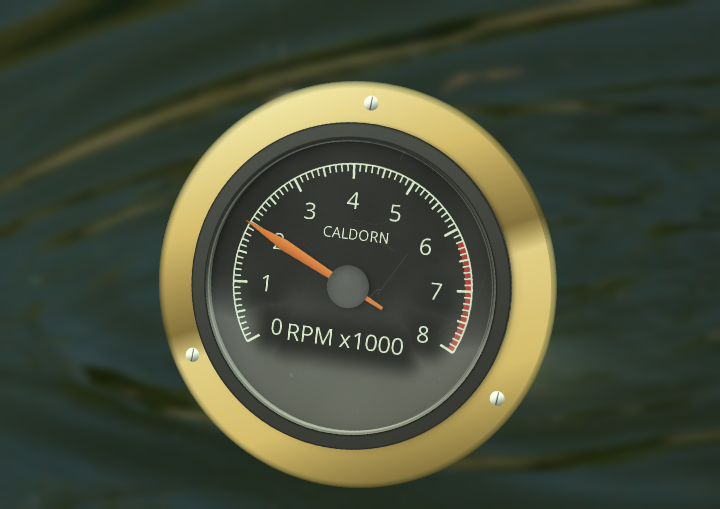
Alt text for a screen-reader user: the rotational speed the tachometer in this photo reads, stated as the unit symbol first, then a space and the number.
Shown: rpm 2000
